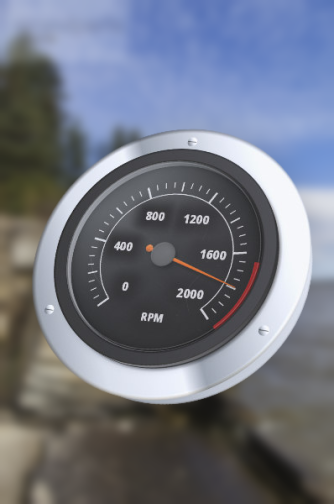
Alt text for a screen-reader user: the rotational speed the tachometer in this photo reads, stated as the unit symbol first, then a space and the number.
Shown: rpm 1800
